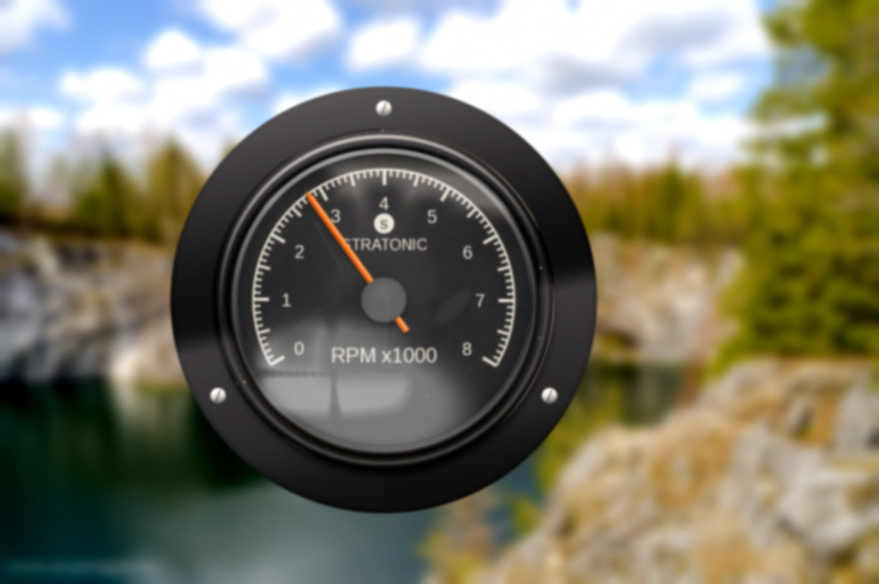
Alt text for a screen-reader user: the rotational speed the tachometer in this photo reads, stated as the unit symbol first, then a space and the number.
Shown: rpm 2800
